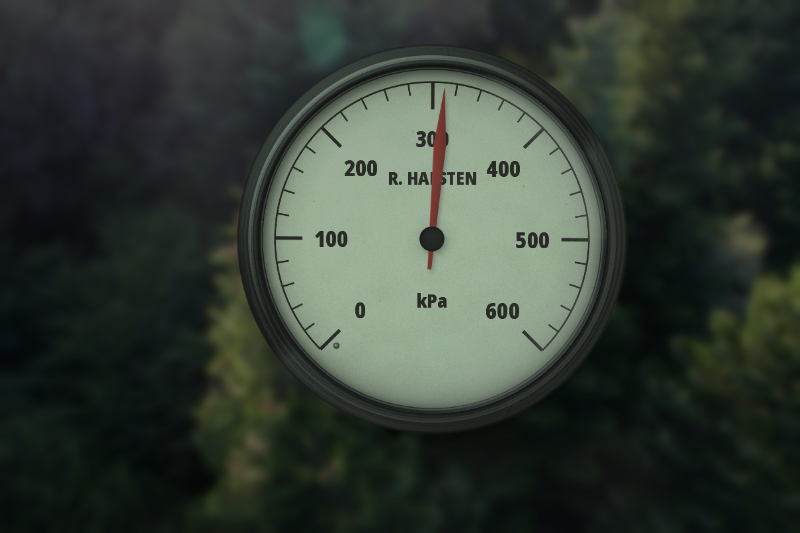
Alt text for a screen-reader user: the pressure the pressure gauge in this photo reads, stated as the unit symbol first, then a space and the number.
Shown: kPa 310
